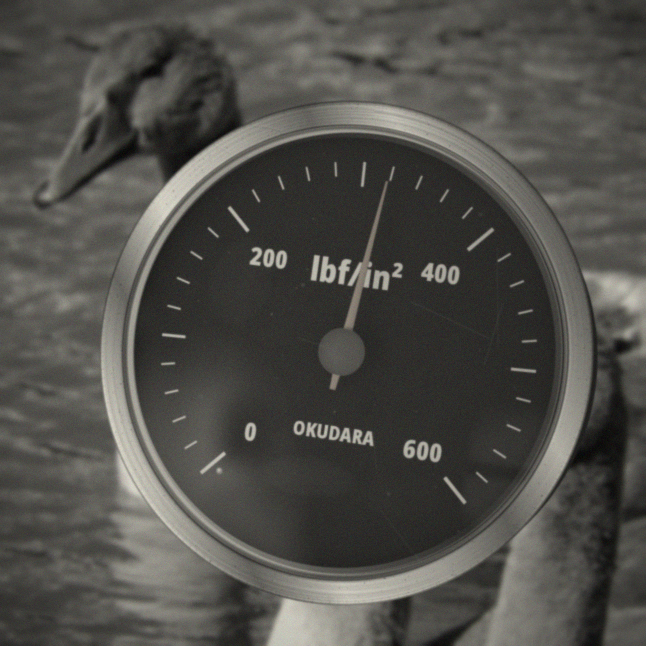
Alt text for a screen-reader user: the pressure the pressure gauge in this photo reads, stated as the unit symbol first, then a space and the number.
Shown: psi 320
